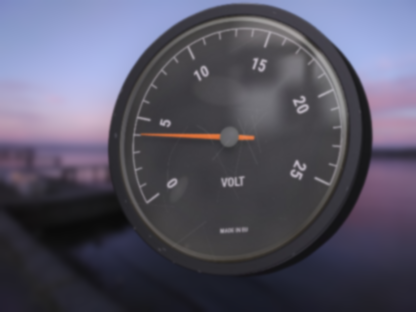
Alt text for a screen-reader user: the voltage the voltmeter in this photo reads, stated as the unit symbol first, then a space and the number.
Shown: V 4
